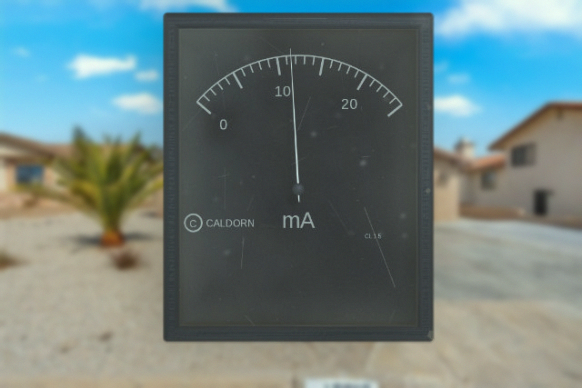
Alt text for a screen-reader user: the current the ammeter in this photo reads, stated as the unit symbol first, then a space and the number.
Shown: mA 11.5
